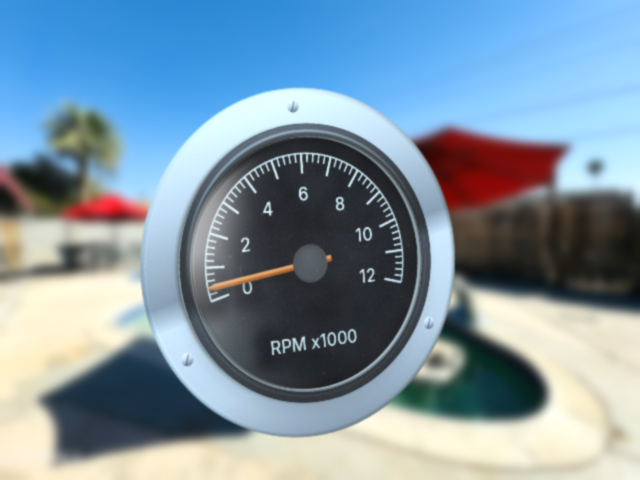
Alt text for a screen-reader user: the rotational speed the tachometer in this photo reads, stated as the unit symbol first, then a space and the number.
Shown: rpm 400
